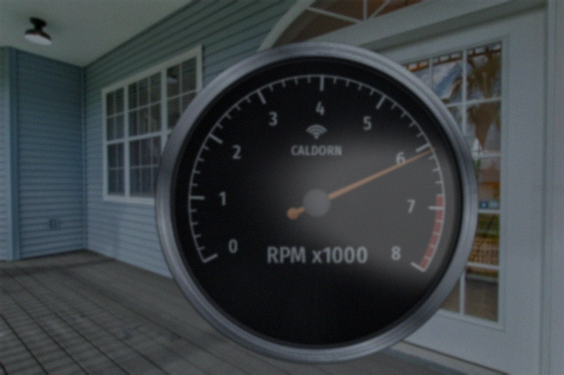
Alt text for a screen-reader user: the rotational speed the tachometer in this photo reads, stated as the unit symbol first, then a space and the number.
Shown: rpm 6100
